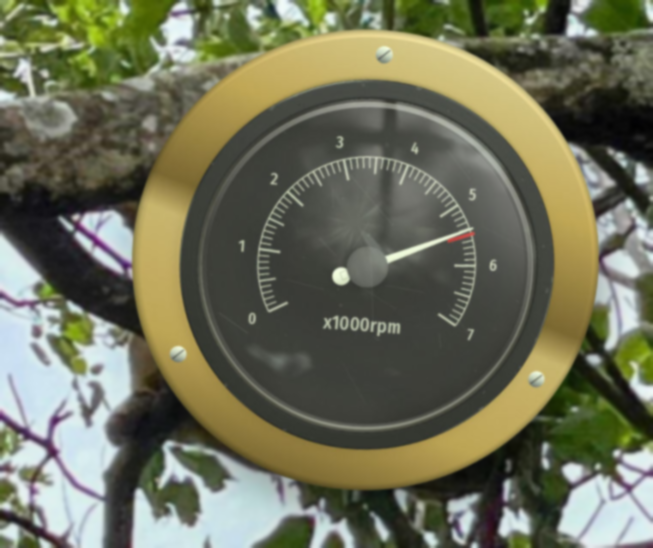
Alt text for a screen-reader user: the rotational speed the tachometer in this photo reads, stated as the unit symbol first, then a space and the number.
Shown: rpm 5400
